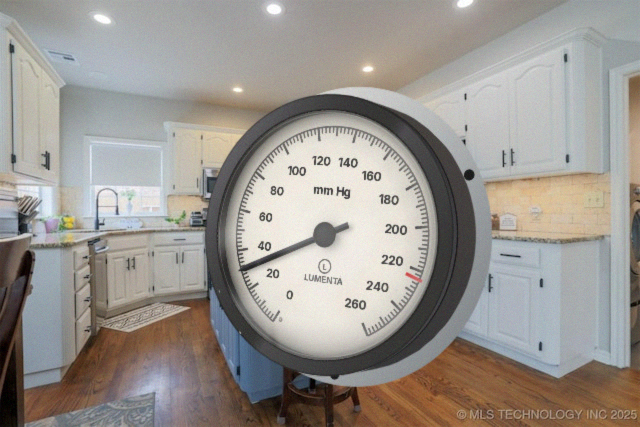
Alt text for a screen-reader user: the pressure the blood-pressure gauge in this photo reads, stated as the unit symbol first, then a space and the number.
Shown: mmHg 30
